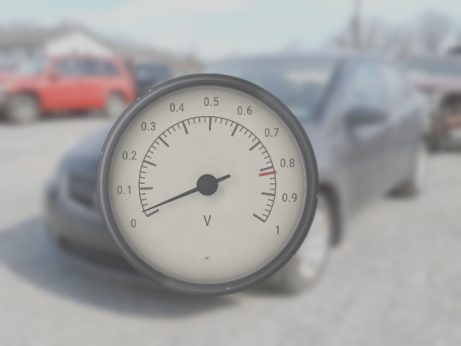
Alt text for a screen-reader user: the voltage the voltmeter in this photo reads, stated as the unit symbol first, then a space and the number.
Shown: V 0.02
